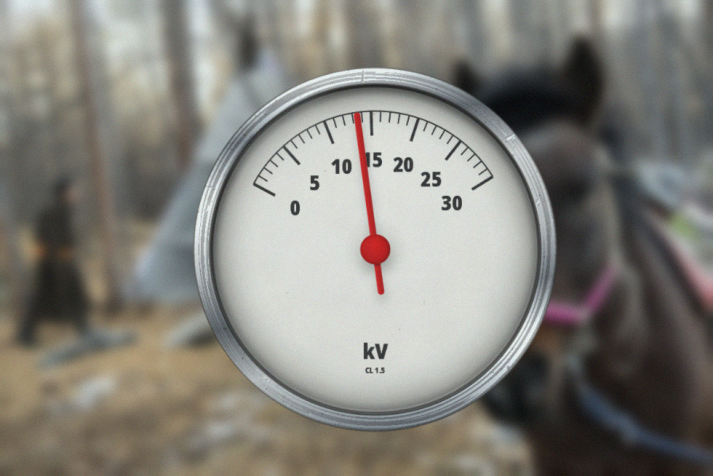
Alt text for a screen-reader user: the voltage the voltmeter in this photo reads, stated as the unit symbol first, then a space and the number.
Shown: kV 13.5
